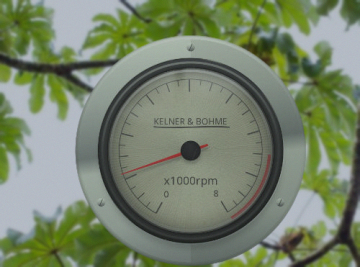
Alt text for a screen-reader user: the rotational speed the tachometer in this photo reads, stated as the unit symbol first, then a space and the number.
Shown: rpm 1125
